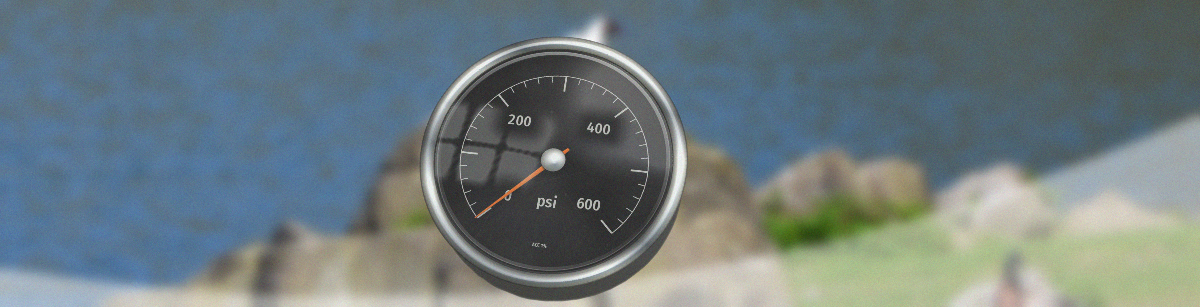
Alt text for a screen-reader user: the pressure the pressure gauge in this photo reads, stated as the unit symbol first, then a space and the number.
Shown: psi 0
